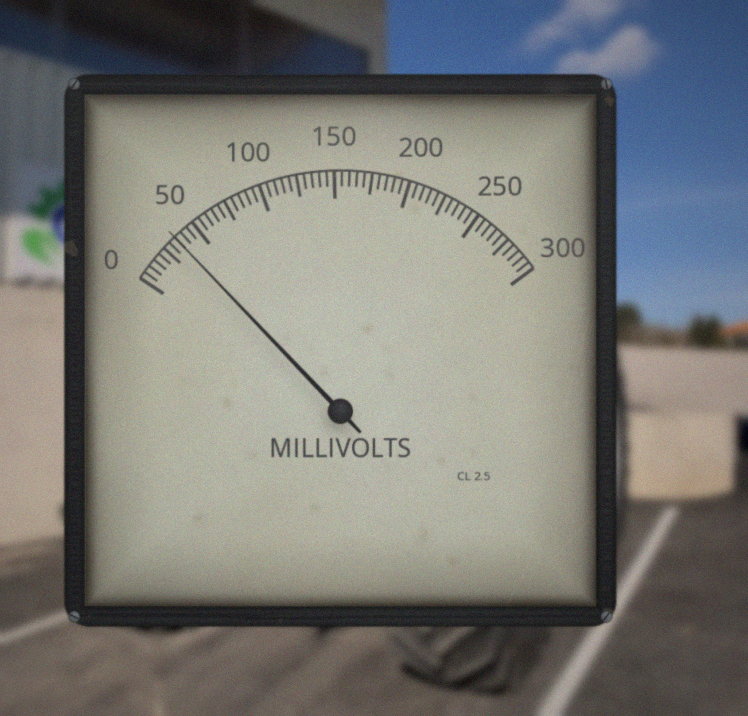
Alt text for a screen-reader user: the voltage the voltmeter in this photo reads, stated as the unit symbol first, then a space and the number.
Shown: mV 35
